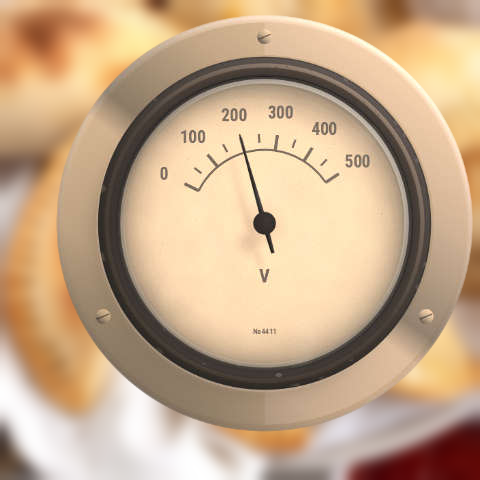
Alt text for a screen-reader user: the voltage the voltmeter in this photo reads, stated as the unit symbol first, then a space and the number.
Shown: V 200
